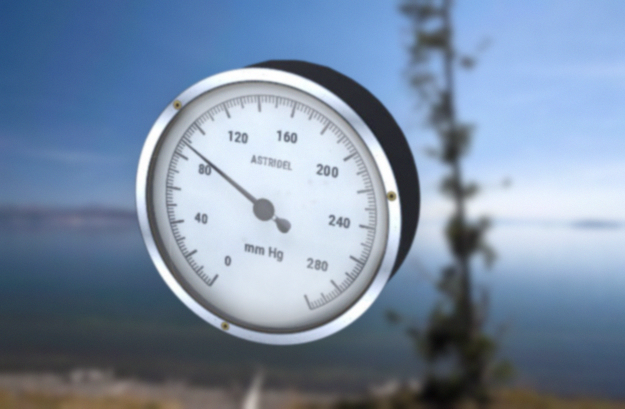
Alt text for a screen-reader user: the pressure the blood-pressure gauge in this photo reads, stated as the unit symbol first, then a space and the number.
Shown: mmHg 90
